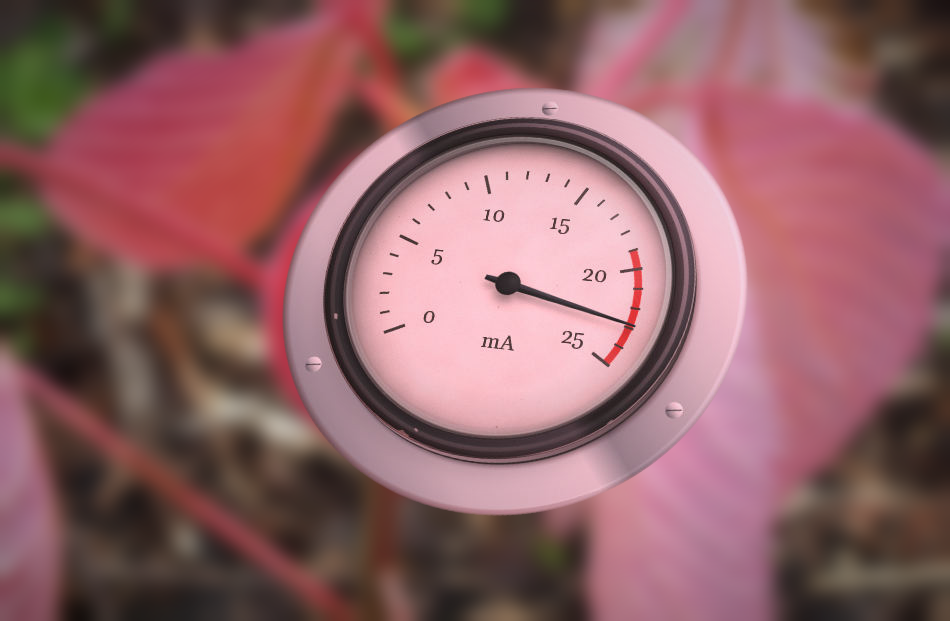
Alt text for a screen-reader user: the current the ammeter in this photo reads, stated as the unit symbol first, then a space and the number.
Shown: mA 23
